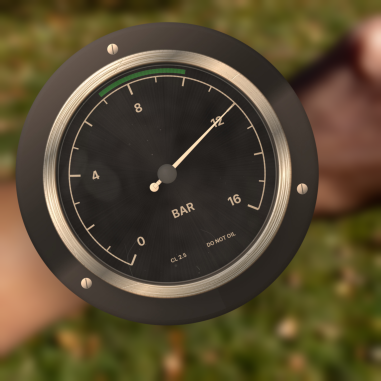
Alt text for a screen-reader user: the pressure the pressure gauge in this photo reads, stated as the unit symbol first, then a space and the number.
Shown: bar 12
